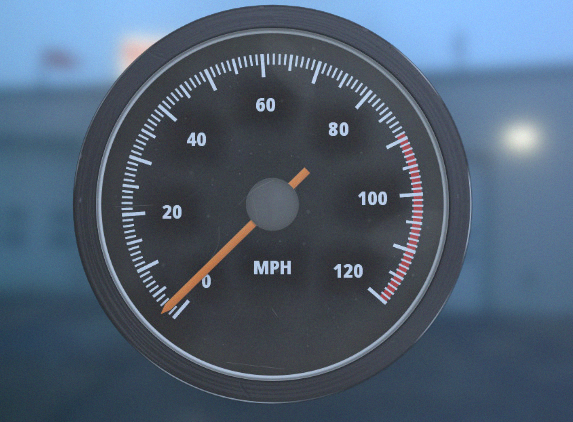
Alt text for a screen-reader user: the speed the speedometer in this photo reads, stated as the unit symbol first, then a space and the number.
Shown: mph 2
